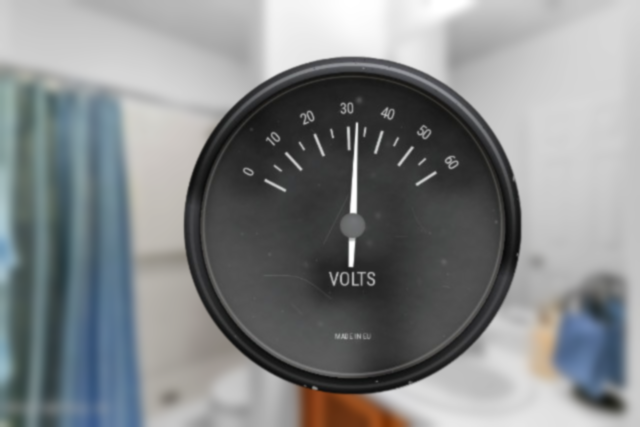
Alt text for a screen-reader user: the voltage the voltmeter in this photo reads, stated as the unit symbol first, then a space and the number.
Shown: V 32.5
